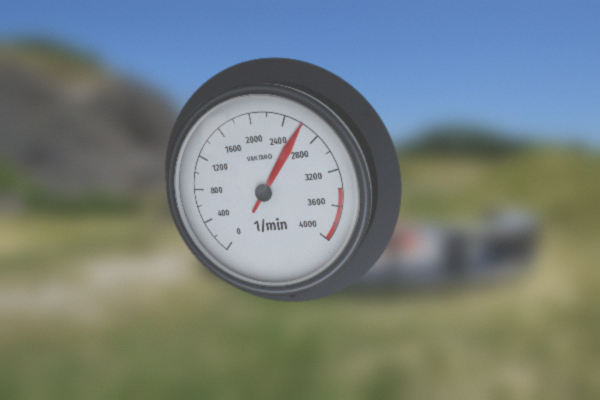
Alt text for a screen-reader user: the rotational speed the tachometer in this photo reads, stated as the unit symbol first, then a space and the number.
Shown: rpm 2600
